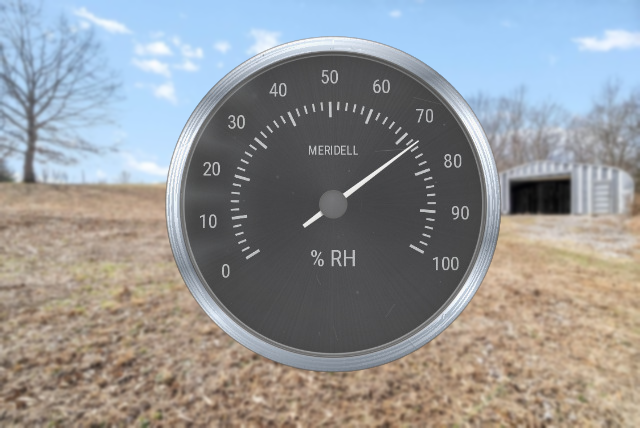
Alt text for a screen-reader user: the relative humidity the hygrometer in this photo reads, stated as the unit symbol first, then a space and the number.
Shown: % 73
